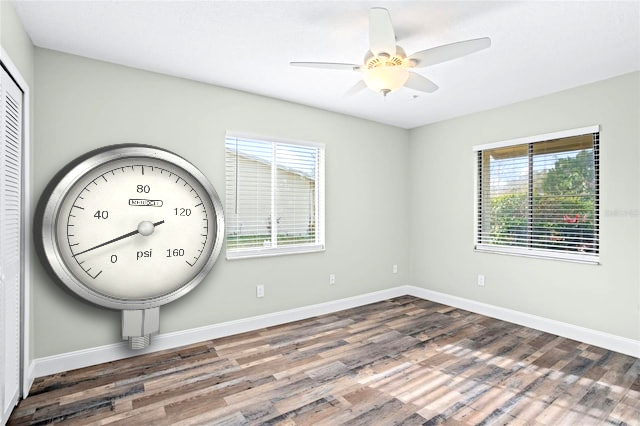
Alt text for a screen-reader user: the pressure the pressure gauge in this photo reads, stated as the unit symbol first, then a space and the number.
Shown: psi 15
